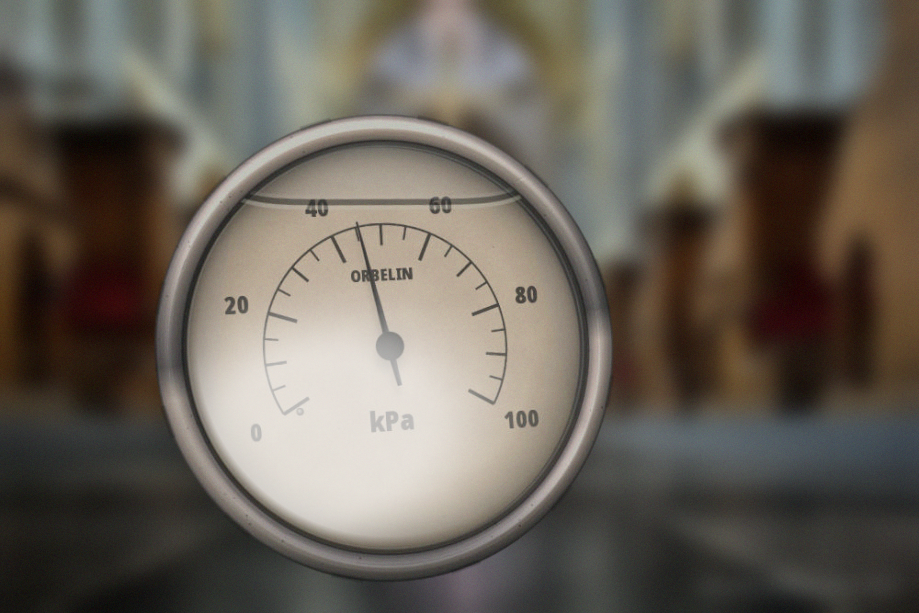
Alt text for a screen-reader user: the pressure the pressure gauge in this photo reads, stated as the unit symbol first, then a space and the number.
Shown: kPa 45
